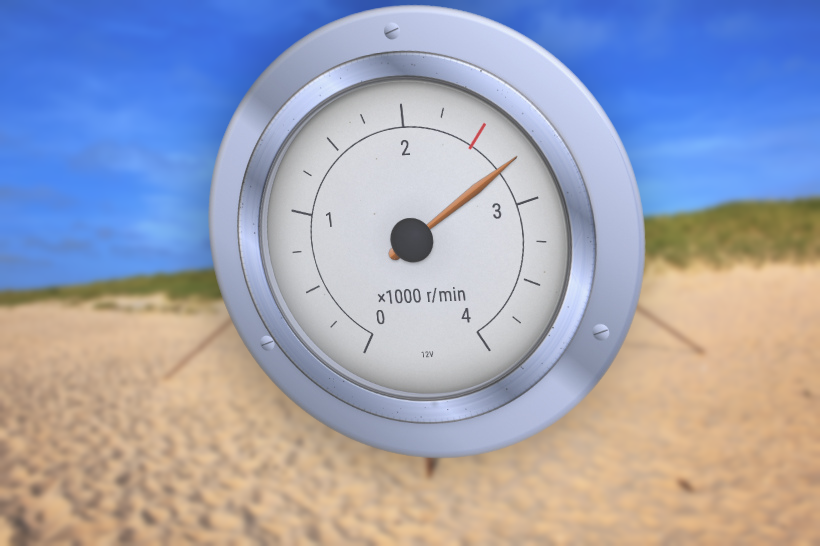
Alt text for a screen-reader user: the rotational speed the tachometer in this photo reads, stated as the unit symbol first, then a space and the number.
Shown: rpm 2750
